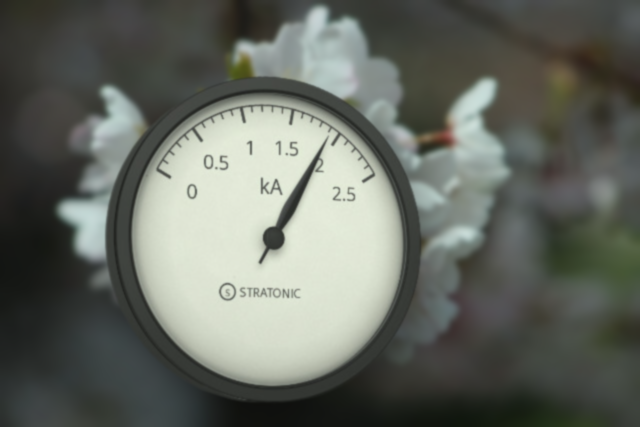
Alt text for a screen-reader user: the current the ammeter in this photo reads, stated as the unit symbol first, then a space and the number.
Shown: kA 1.9
